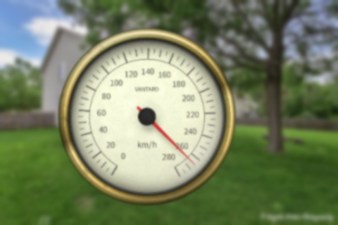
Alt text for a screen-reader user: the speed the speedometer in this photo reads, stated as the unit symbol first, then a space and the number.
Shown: km/h 265
